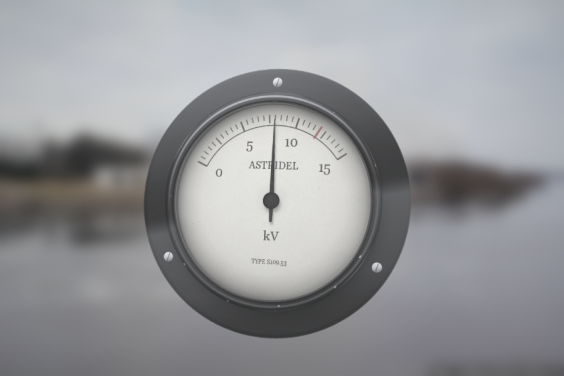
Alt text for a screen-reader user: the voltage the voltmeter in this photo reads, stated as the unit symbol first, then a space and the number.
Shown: kV 8
